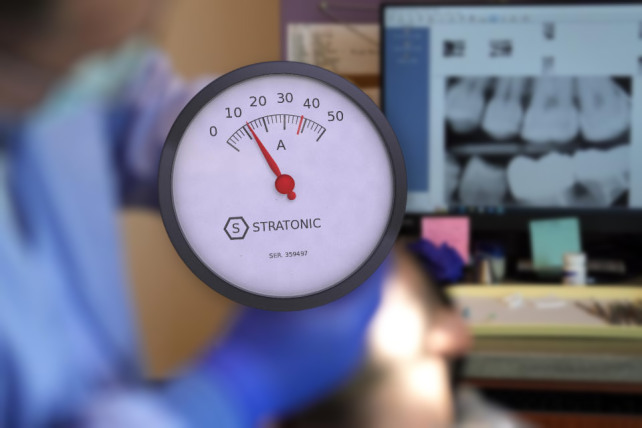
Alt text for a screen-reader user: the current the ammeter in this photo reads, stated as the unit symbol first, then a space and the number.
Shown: A 12
